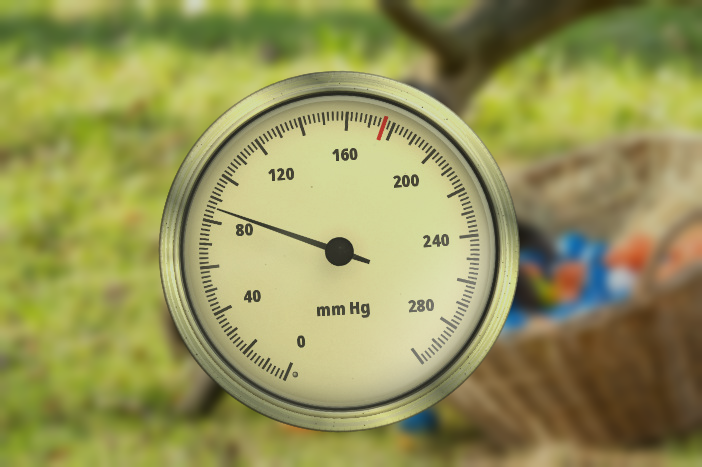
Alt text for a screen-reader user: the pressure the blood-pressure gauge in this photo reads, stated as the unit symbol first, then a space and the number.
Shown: mmHg 86
